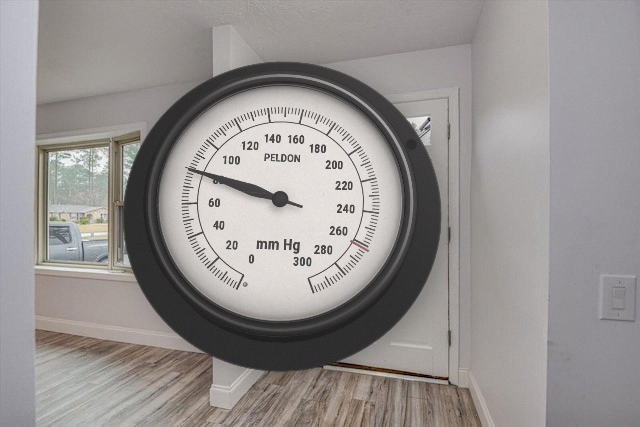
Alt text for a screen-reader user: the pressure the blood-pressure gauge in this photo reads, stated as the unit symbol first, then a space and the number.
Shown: mmHg 80
